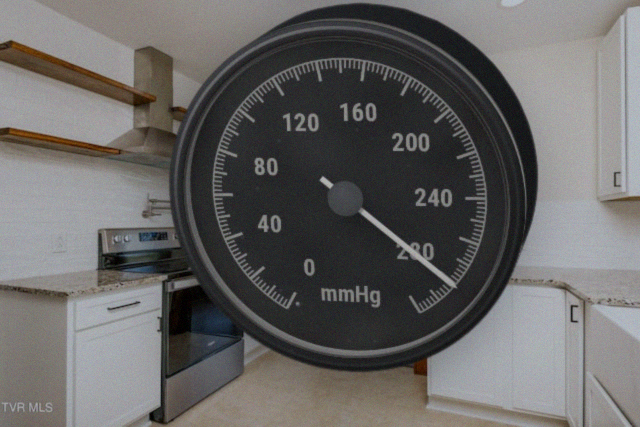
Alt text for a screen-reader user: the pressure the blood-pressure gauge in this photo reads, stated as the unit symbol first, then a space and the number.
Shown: mmHg 280
